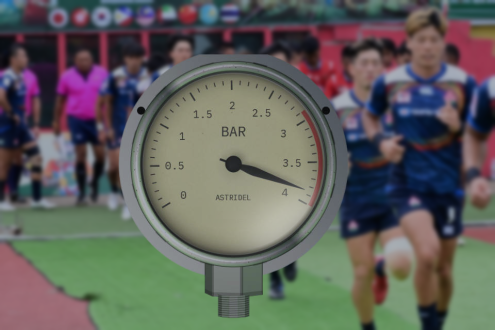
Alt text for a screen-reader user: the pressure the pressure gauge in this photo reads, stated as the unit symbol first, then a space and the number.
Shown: bar 3.85
